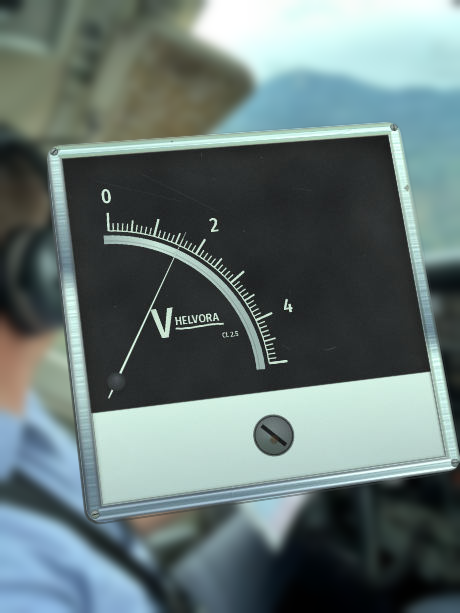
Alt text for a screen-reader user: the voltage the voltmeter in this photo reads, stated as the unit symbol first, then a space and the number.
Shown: V 1.6
